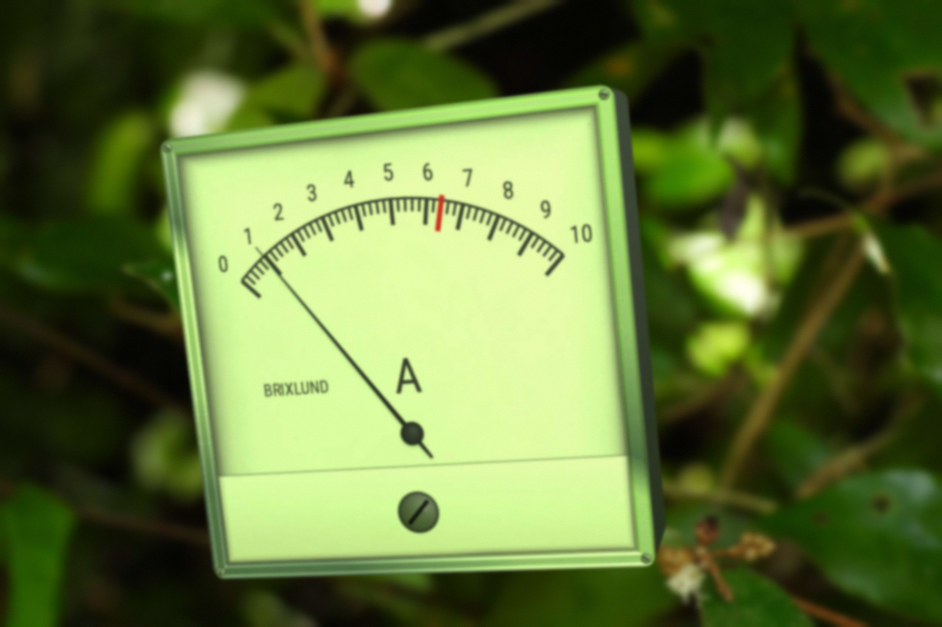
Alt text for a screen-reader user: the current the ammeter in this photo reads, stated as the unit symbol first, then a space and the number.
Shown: A 1
